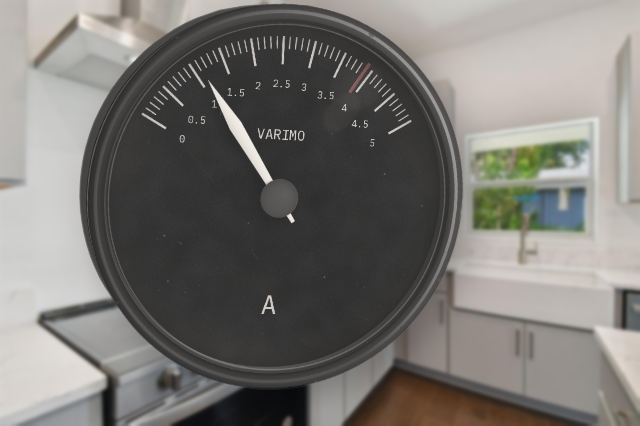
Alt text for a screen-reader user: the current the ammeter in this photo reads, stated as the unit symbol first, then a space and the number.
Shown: A 1.1
